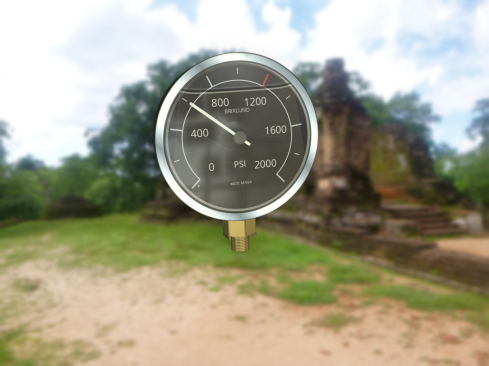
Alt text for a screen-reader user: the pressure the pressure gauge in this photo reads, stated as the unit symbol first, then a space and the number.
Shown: psi 600
